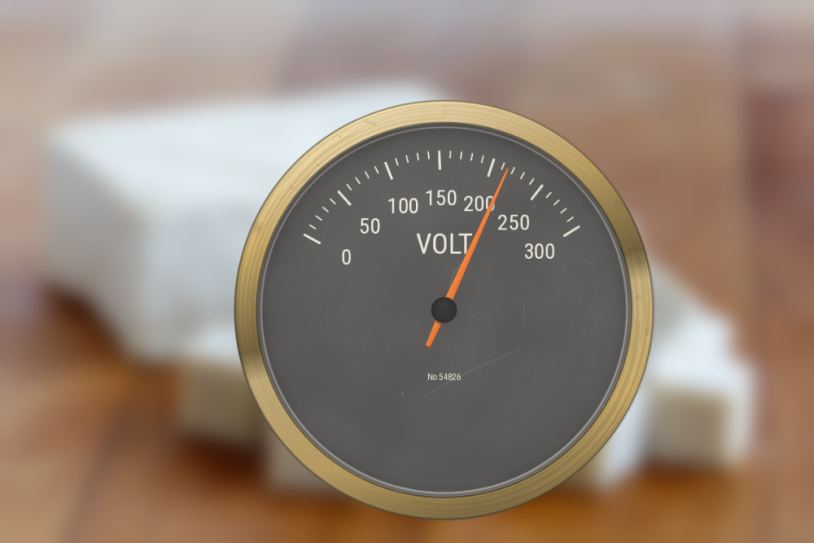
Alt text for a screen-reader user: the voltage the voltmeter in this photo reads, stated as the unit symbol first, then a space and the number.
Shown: V 215
